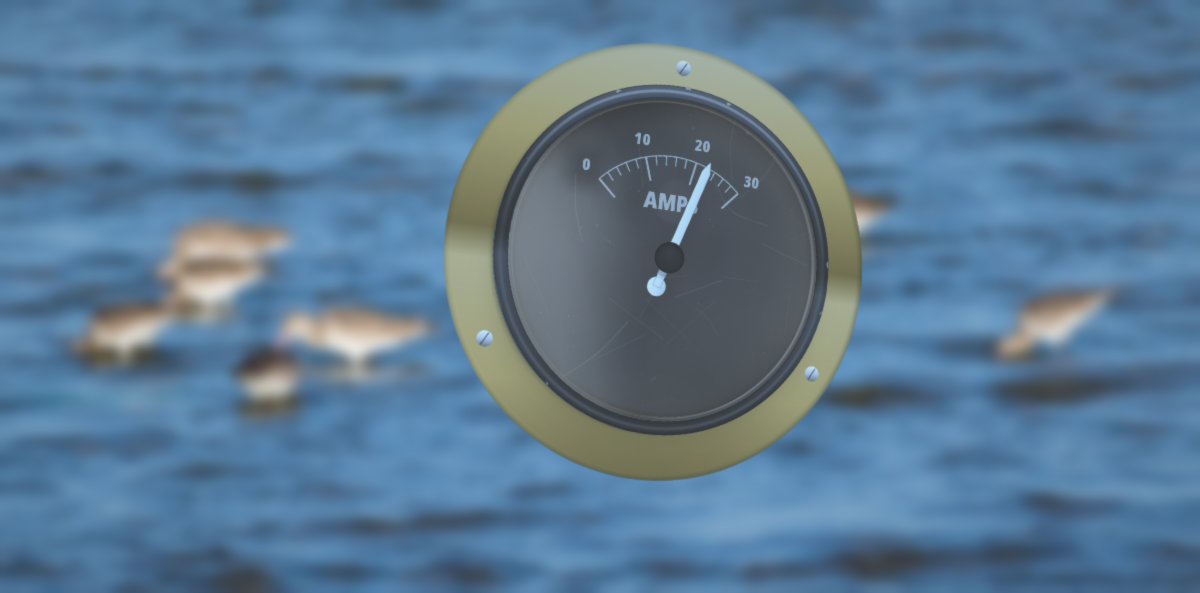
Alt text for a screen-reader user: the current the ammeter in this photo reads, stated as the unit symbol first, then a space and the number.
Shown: A 22
